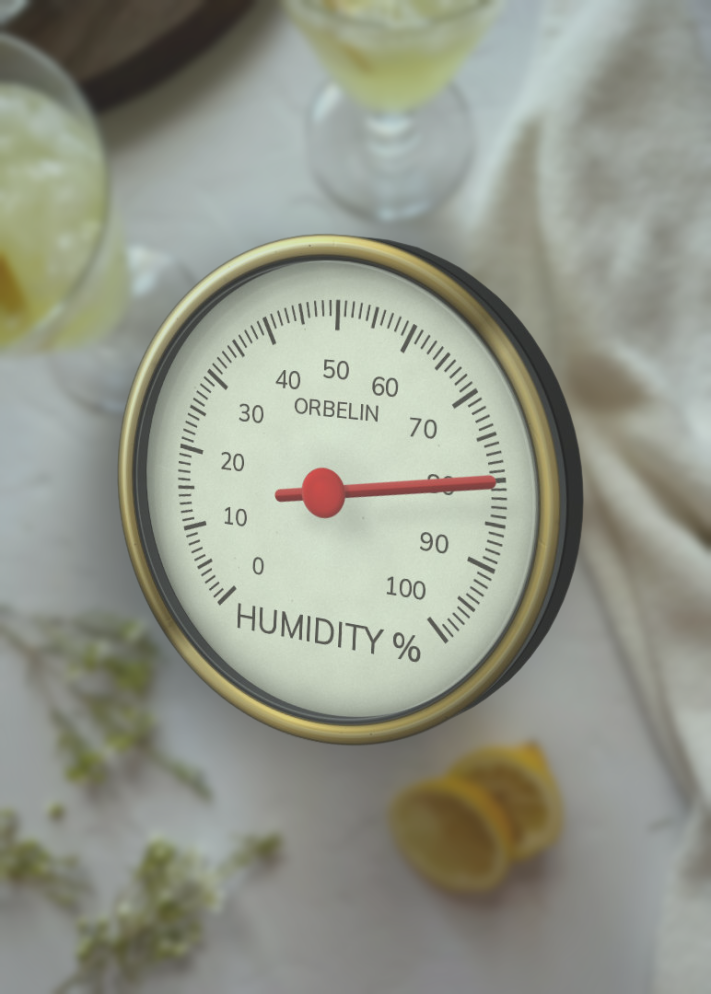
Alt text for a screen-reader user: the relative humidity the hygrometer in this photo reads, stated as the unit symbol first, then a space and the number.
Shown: % 80
